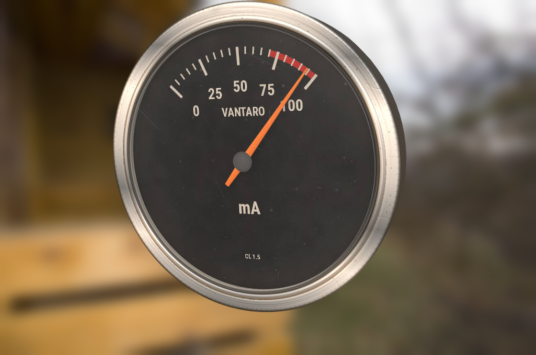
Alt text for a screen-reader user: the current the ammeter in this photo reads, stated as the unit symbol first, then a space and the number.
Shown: mA 95
